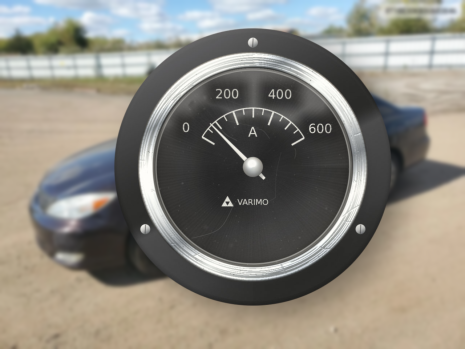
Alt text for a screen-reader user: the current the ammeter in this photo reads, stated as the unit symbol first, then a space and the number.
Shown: A 75
